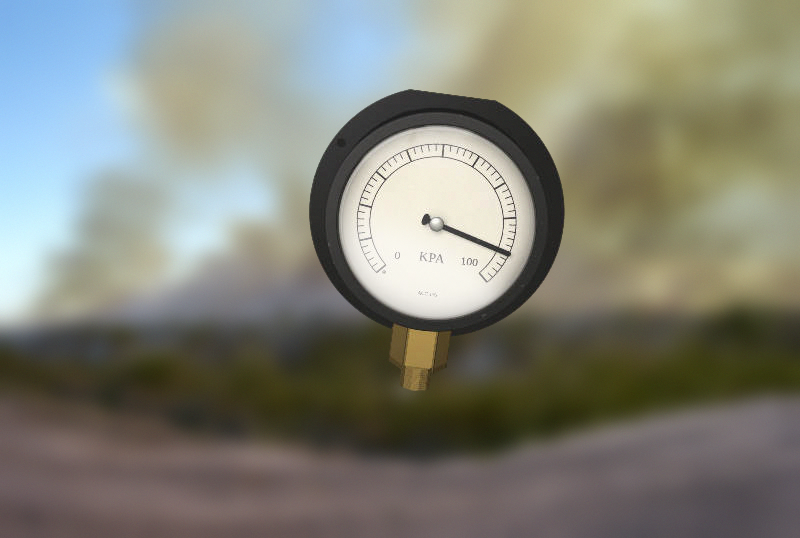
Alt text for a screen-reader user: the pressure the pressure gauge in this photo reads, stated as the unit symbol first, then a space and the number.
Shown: kPa 90
